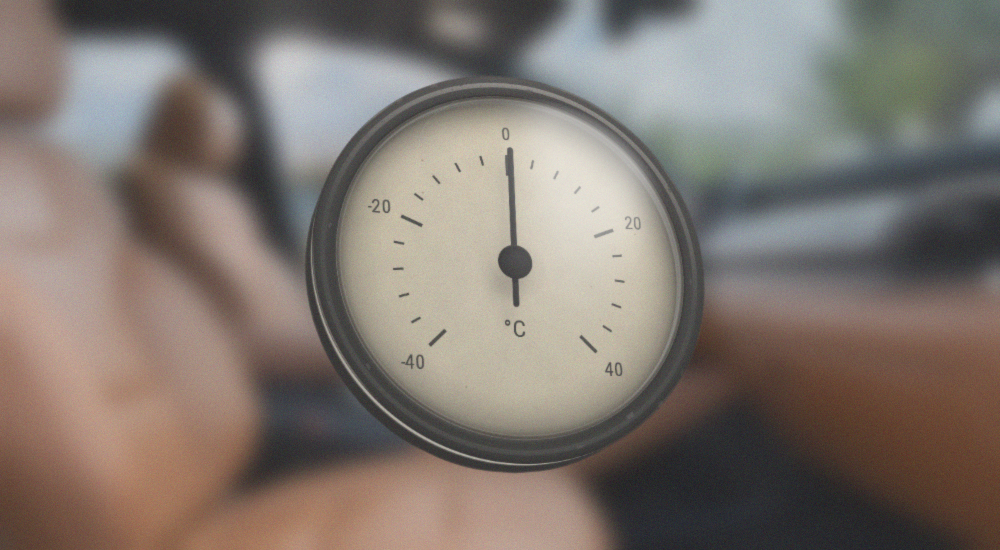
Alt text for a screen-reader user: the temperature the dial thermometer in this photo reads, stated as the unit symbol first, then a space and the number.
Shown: °C 0
